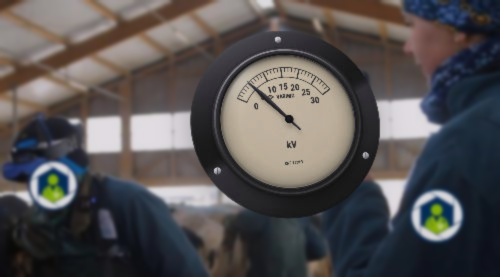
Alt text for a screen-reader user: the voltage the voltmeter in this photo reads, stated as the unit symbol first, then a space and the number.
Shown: kV 5
